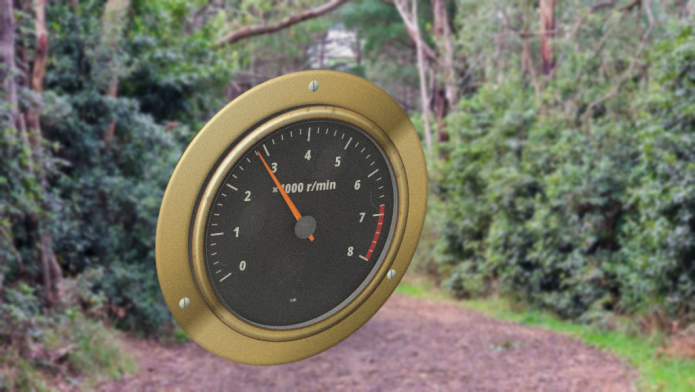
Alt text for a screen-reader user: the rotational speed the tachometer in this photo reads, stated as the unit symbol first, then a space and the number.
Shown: rpm 2800
